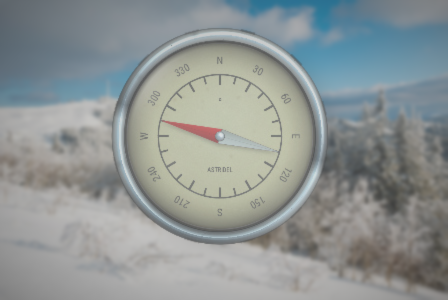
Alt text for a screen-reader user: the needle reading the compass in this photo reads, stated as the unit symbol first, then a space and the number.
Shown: ° 285
